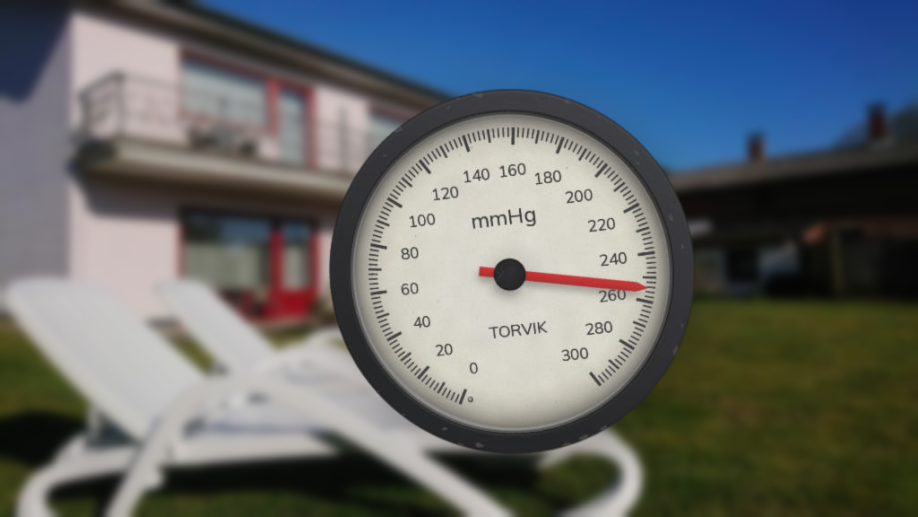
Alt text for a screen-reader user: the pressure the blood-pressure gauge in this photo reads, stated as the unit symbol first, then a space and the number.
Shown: mmHg 254
